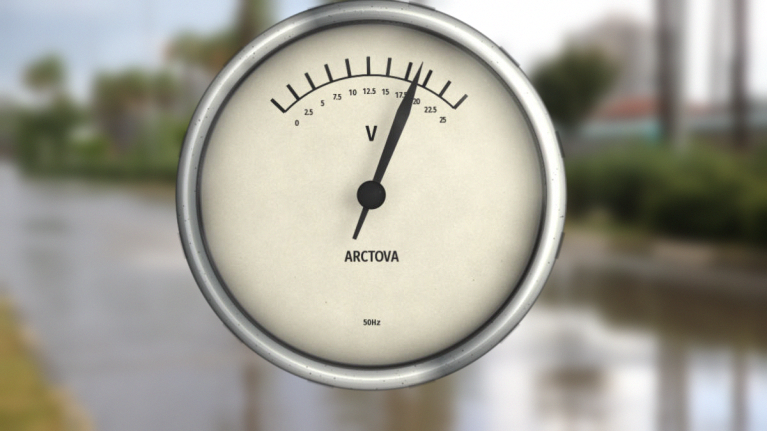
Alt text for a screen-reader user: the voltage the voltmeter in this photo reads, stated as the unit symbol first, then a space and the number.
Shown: V 18.75
